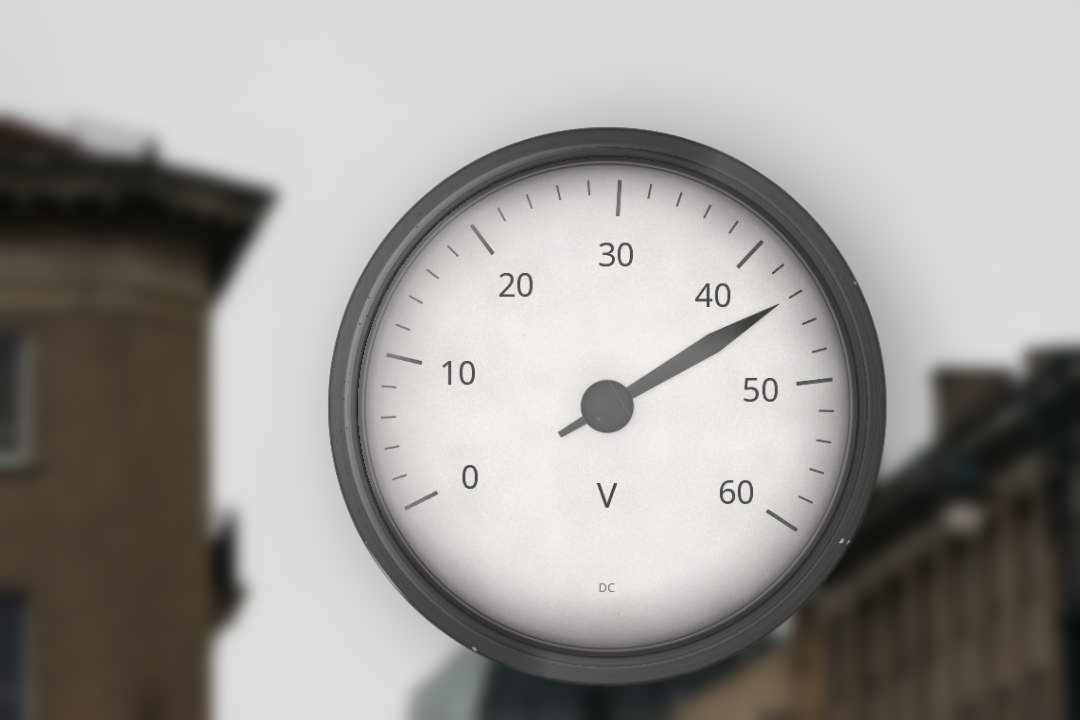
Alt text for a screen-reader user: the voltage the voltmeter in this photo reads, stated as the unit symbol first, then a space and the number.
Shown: V 44
